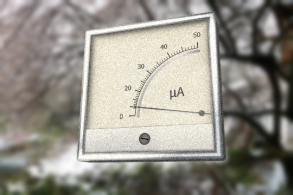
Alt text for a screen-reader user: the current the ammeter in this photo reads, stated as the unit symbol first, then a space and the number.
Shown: µA 10
